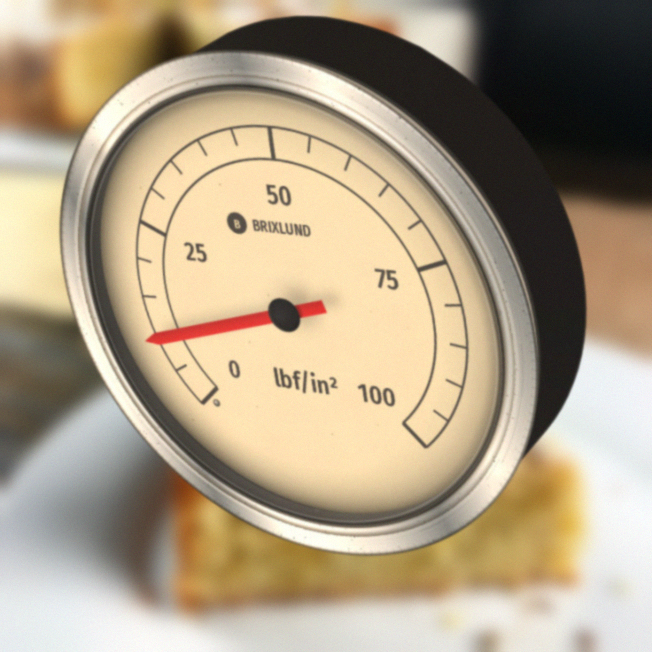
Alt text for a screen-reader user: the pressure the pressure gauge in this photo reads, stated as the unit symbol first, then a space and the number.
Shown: psi 10
